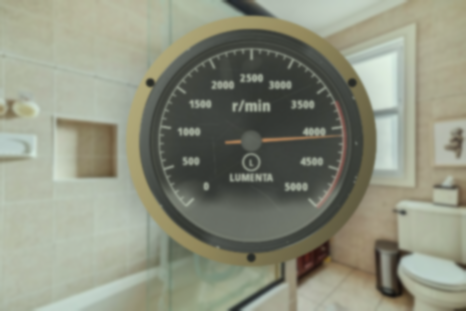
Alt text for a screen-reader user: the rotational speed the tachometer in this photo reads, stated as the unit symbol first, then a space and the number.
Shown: rpm 4100
